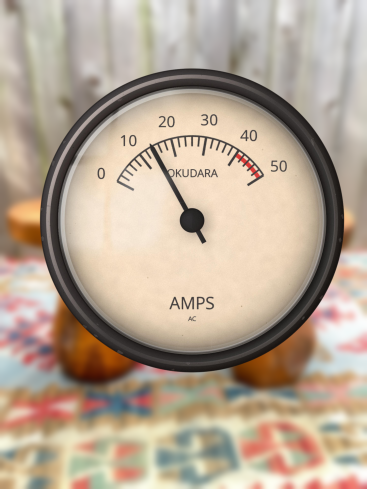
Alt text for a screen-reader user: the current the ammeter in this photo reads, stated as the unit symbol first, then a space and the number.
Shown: A 14
